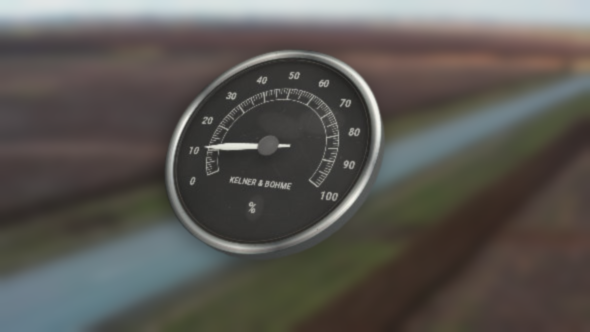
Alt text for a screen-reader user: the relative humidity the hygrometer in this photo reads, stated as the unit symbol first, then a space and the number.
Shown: % 10
